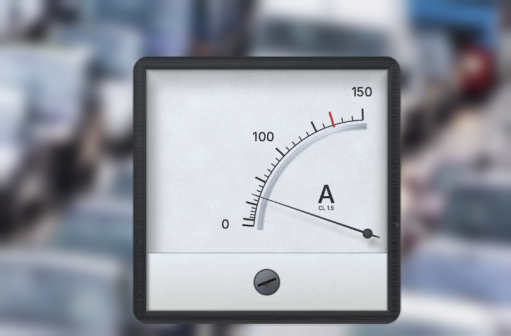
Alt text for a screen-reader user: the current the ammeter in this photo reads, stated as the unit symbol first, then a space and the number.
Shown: A 60
